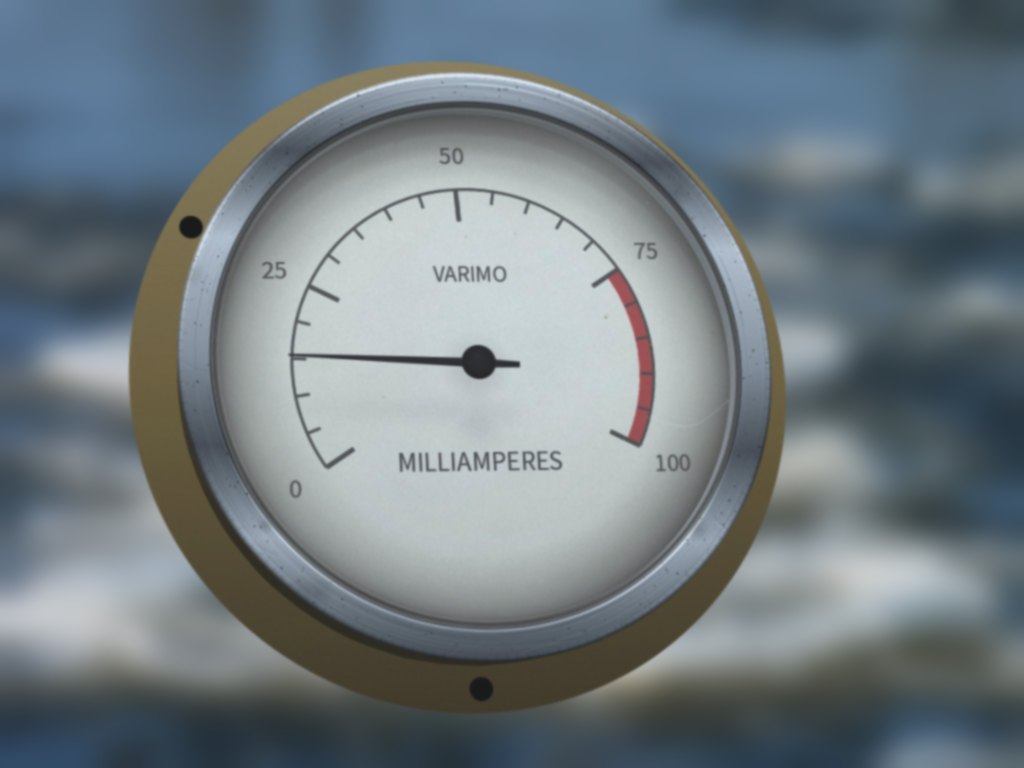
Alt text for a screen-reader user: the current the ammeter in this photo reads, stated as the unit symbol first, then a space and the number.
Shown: mA 15
